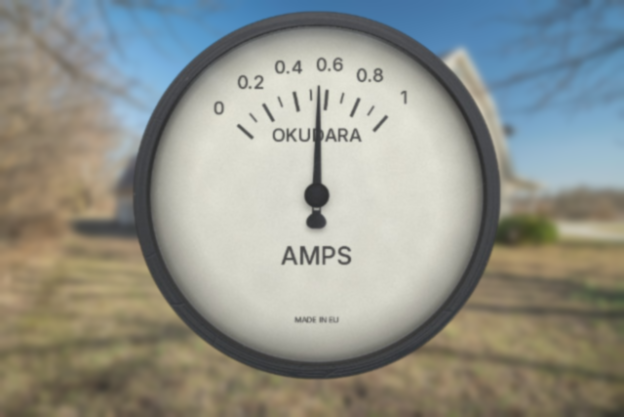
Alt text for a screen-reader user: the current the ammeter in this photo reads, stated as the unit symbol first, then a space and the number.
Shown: A 0.55
